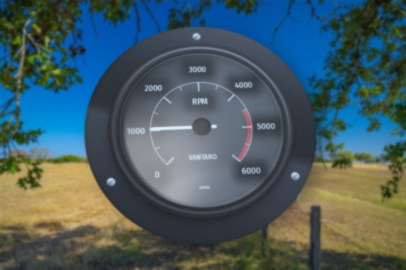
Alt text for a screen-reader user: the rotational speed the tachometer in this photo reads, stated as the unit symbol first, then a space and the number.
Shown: rpm 1000
